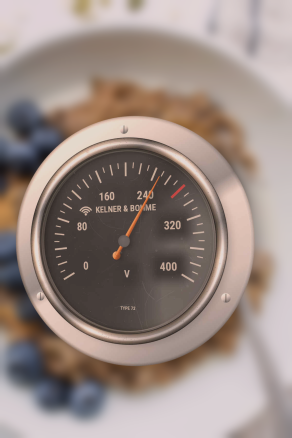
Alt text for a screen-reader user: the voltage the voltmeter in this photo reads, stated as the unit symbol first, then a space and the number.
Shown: V 250
